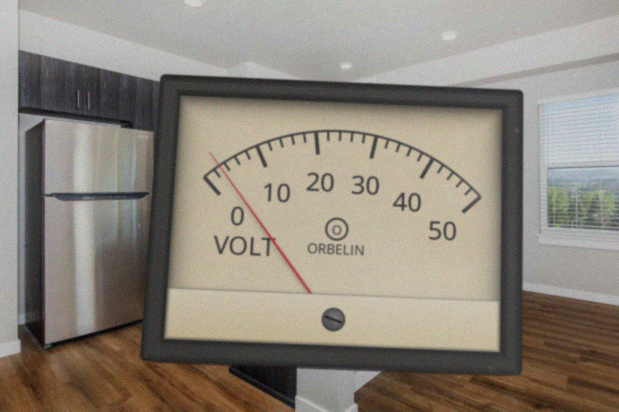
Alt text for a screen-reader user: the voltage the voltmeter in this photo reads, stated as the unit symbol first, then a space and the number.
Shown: V 3
